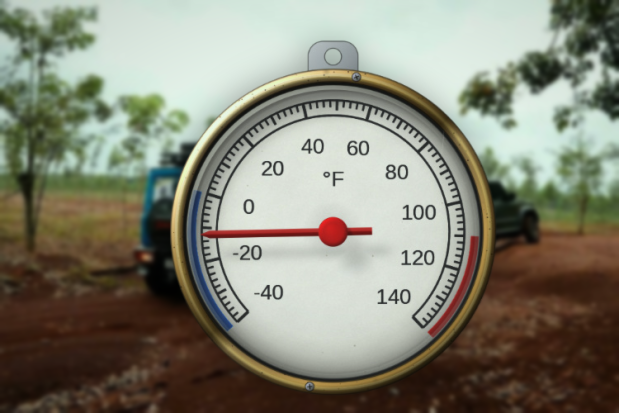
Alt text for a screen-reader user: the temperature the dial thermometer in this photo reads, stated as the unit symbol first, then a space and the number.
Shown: °F -12
